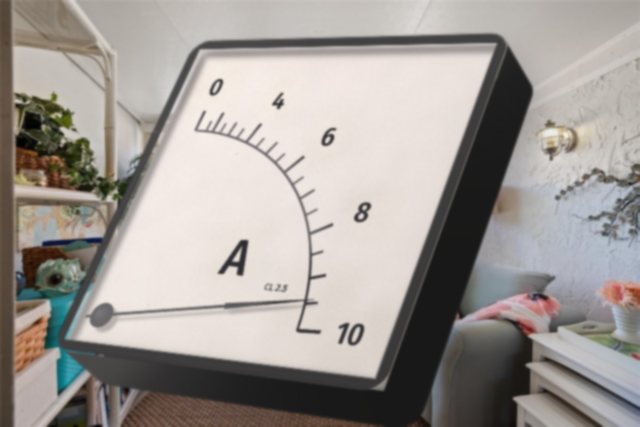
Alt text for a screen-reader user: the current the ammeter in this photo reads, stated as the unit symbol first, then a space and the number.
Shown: A 9.5
